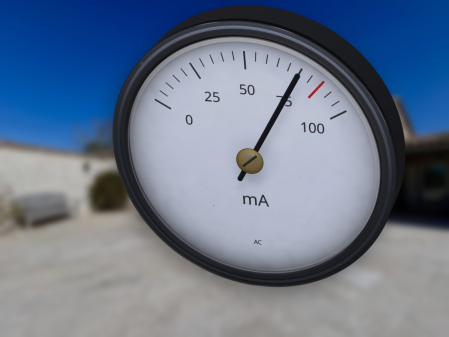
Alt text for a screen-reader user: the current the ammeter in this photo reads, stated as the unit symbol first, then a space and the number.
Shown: mA 75
